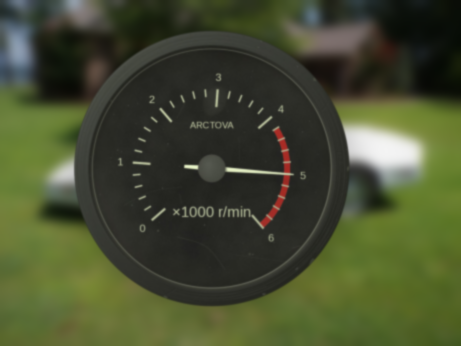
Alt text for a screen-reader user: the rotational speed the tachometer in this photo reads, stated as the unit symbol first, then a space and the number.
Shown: rpm 5000
